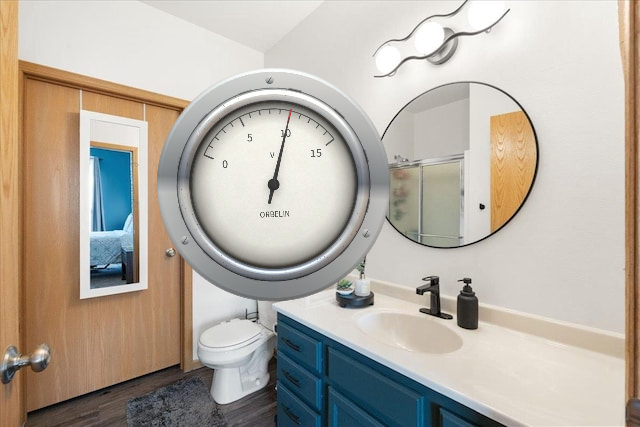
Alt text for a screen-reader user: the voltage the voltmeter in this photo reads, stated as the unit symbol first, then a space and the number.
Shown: V 10
